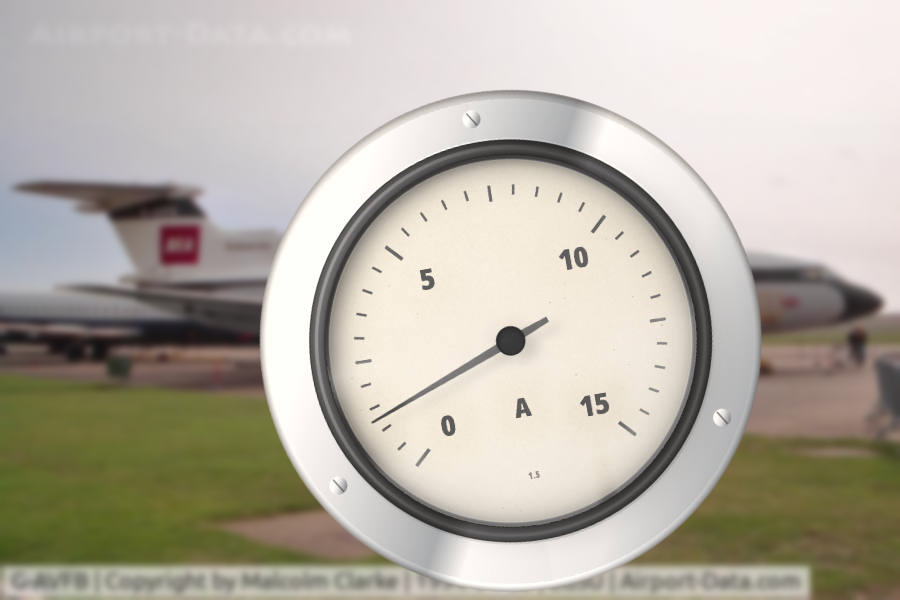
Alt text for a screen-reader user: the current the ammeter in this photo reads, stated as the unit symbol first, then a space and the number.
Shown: A 1.25
